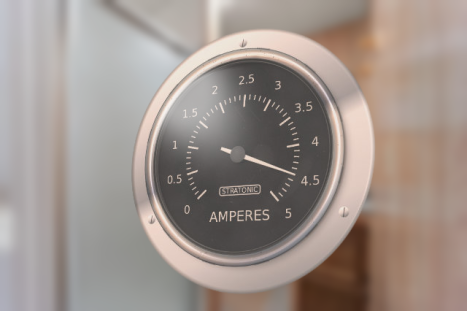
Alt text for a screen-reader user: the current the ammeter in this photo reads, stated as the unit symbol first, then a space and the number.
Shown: A 4.5
